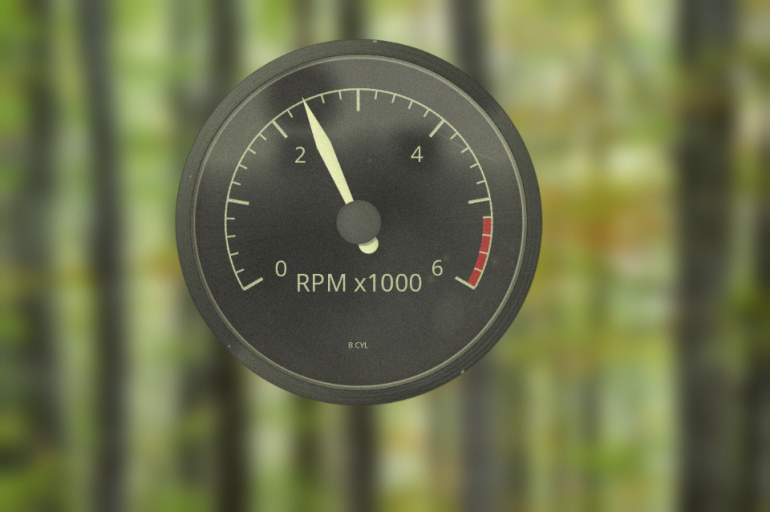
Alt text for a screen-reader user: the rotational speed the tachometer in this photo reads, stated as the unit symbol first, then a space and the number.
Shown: rpm 2400
